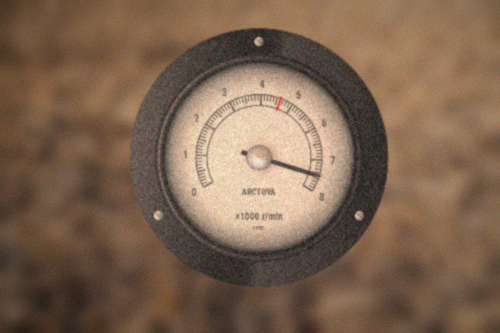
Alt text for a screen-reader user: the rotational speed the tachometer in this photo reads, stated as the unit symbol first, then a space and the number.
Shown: rpm 7500
